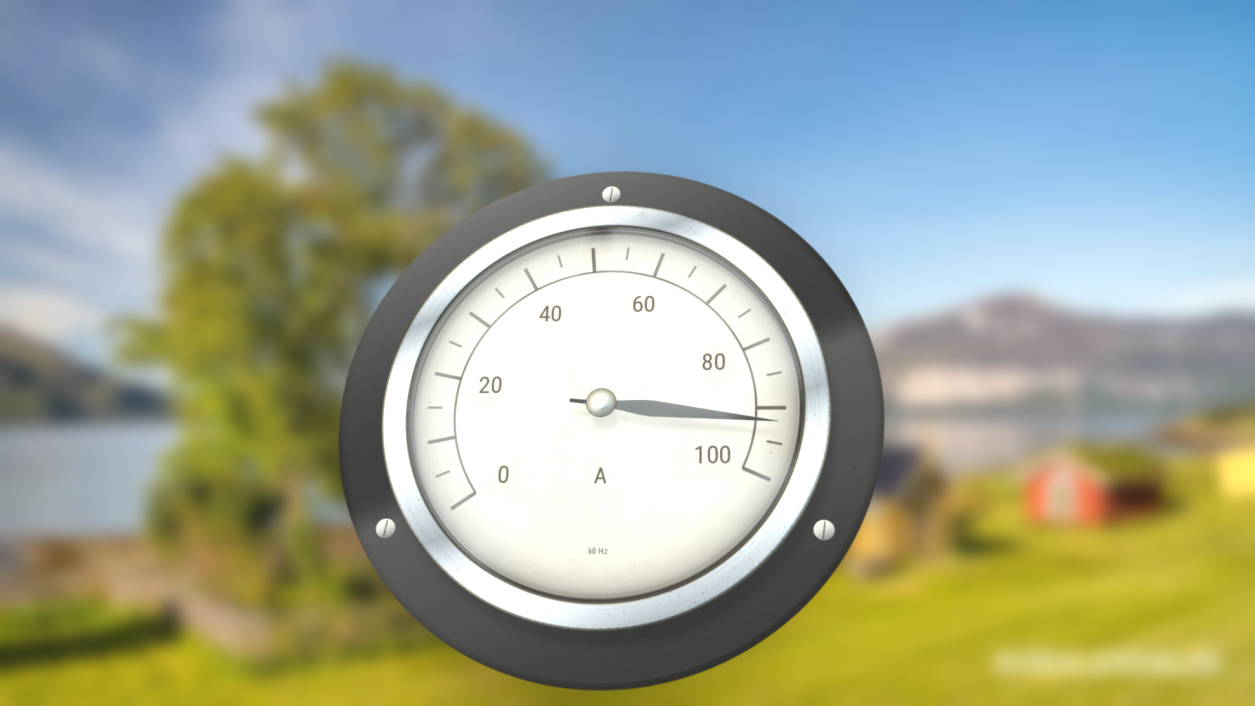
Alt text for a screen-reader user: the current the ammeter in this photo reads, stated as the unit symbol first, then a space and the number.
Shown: A 92.5
